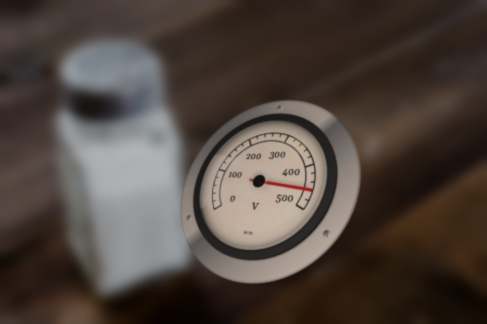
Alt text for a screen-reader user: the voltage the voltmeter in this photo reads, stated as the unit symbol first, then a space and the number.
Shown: V 460
